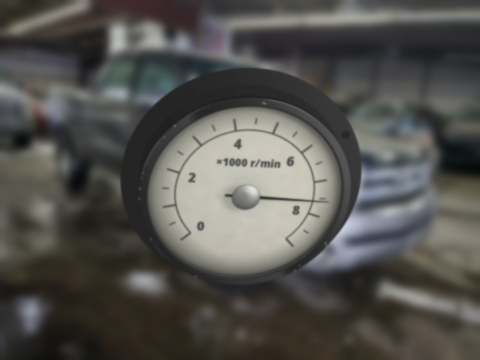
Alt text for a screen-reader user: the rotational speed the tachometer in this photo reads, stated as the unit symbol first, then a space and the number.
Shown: rpm 7500
